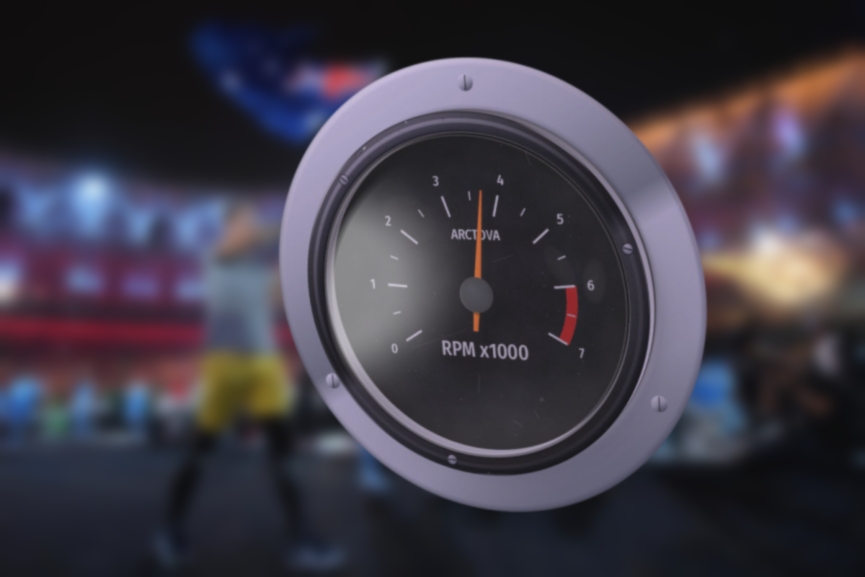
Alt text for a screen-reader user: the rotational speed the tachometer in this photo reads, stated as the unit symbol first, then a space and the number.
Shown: rpm 3750
